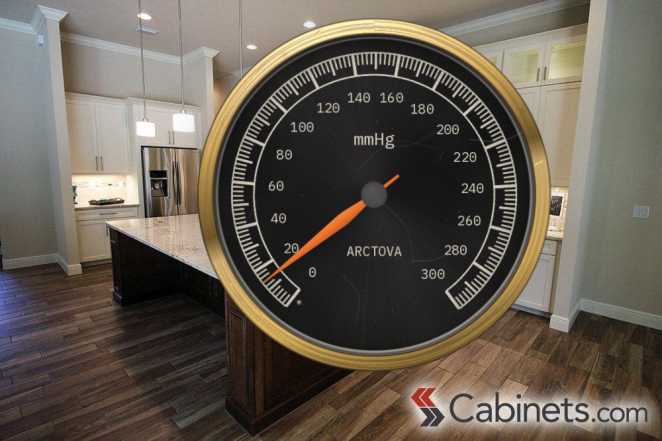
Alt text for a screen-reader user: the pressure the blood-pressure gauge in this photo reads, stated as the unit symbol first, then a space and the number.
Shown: mmHg 14
